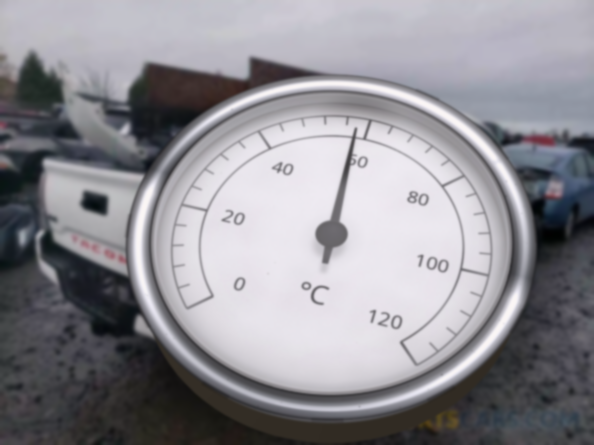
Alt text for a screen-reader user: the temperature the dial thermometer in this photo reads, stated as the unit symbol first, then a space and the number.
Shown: °C 58
